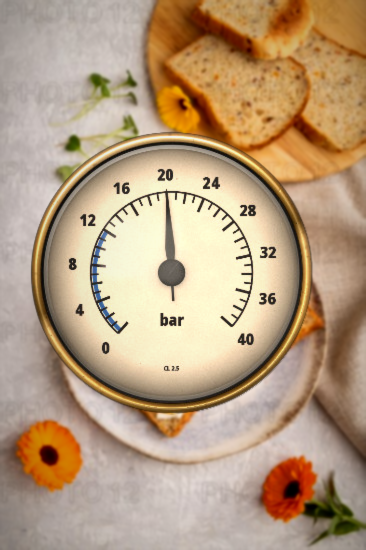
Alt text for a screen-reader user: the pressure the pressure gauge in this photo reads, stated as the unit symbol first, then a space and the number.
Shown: bar 20
